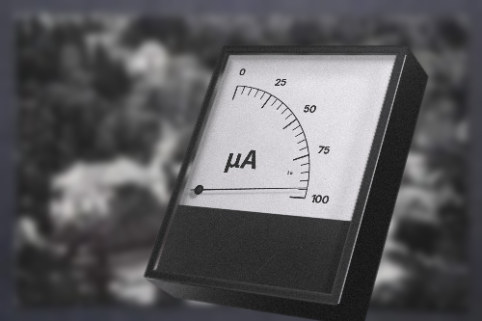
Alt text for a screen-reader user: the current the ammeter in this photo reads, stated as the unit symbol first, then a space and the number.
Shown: µA 95
